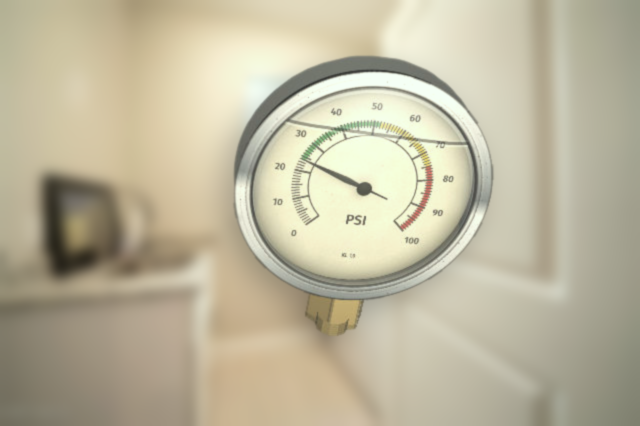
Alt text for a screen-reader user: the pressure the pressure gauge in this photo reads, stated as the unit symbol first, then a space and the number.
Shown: psi 25
